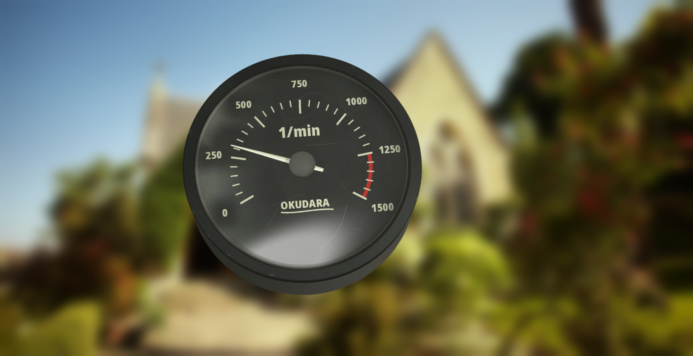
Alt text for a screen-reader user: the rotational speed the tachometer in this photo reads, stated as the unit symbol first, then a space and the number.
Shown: rpm 300
